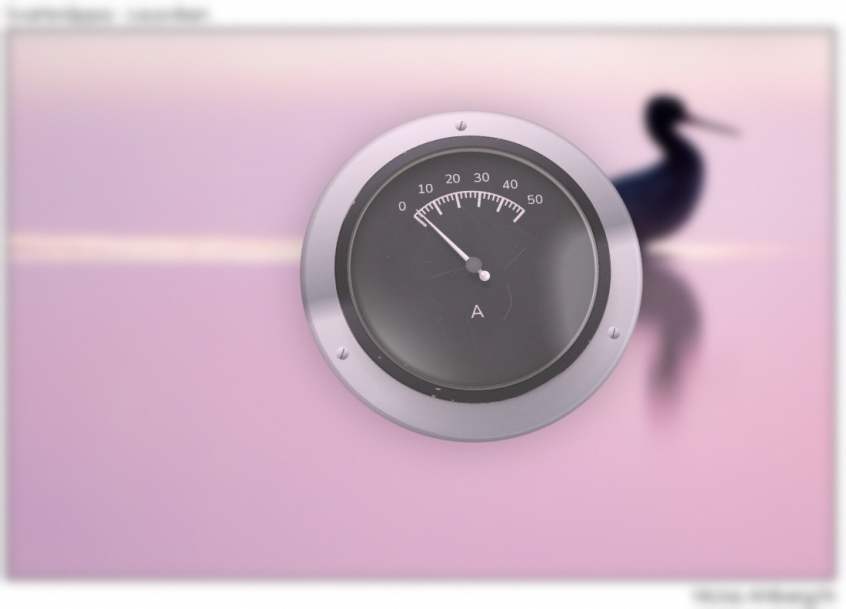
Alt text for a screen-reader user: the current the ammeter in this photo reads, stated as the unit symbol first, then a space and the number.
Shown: A 2
